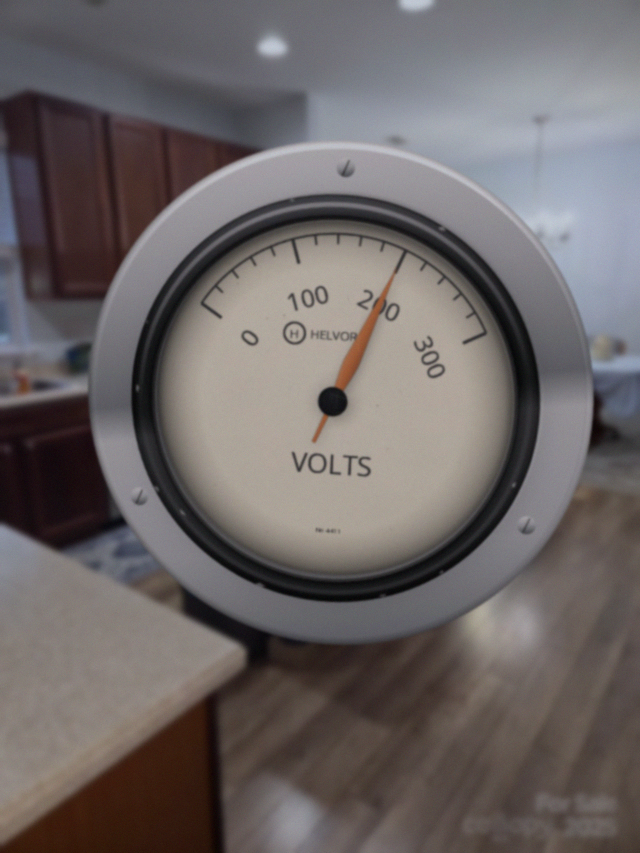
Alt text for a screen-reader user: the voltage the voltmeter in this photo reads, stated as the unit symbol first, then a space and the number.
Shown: V 200
